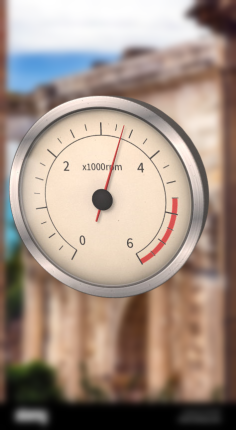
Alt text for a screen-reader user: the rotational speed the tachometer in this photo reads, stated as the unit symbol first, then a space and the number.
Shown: rpm 3375
